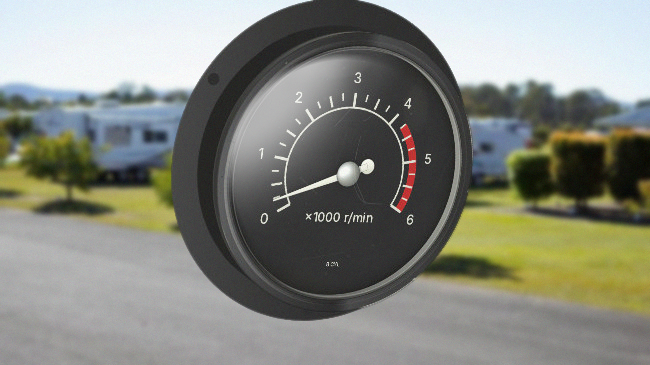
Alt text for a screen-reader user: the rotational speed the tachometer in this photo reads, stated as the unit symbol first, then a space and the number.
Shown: rpm 250
